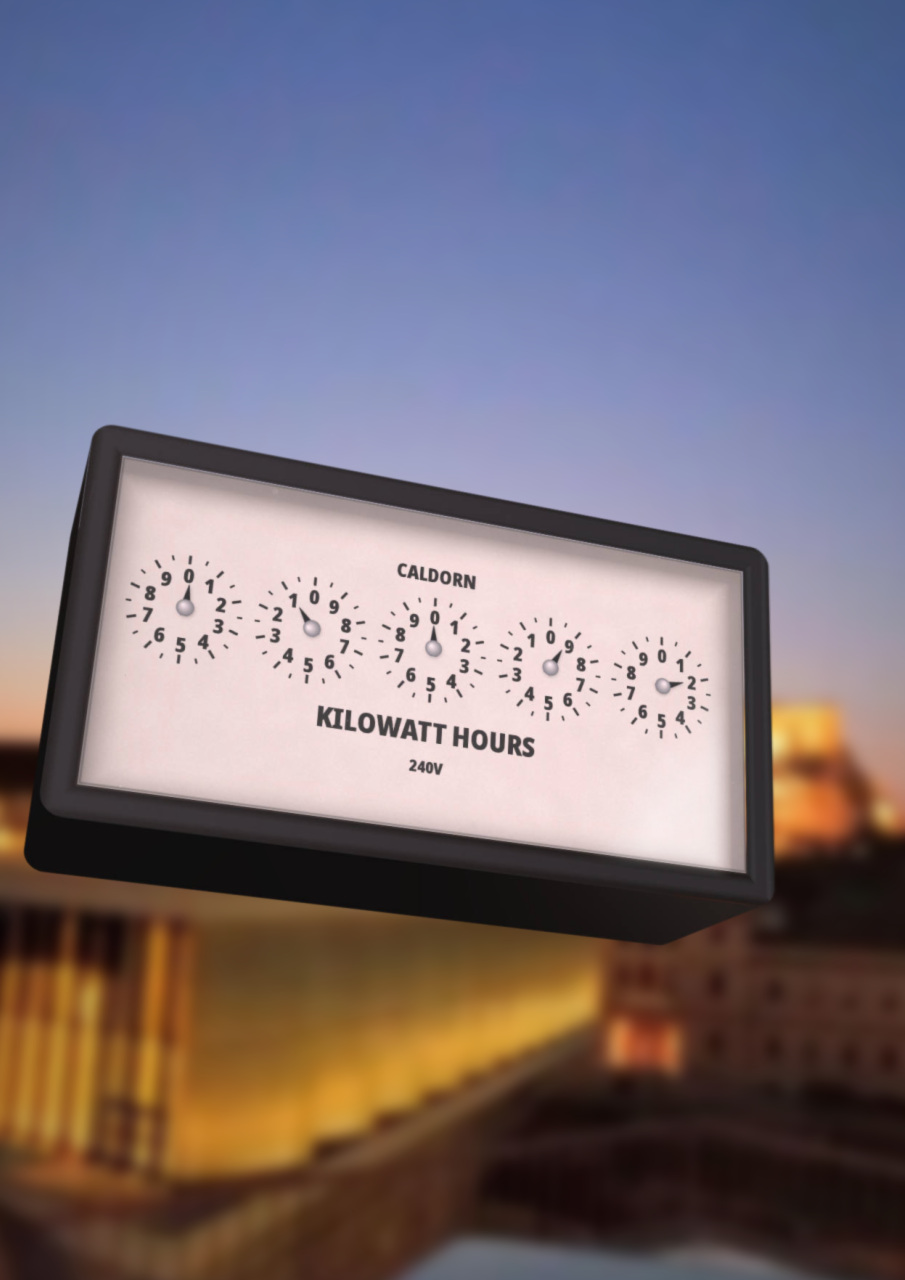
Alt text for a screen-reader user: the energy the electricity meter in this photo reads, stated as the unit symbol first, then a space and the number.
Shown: kWh 992
